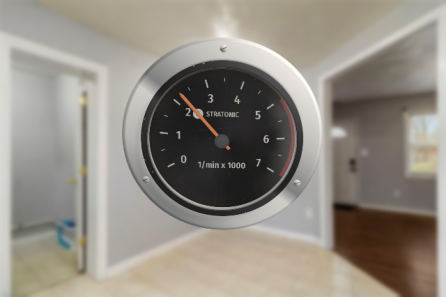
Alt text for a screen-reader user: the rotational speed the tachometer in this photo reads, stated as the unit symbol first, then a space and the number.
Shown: rpm 2250
